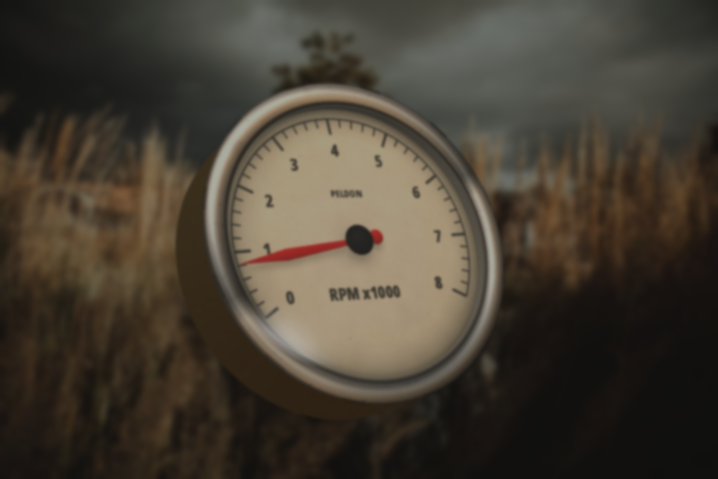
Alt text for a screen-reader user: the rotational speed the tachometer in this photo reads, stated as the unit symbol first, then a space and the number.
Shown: rpm 800
